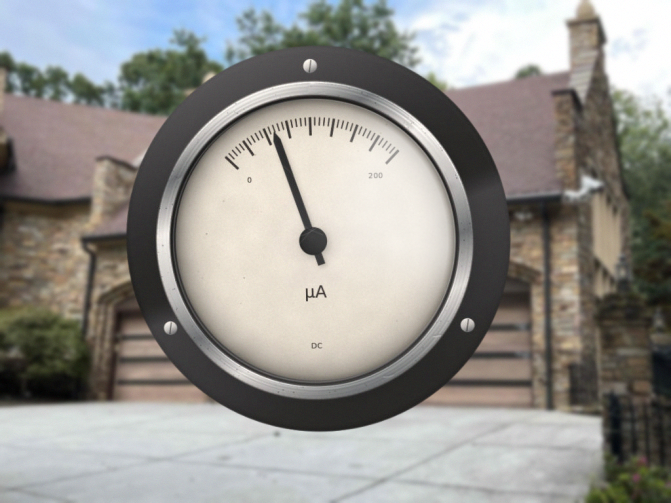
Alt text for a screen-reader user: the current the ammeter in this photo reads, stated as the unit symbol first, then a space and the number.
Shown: µA 60
